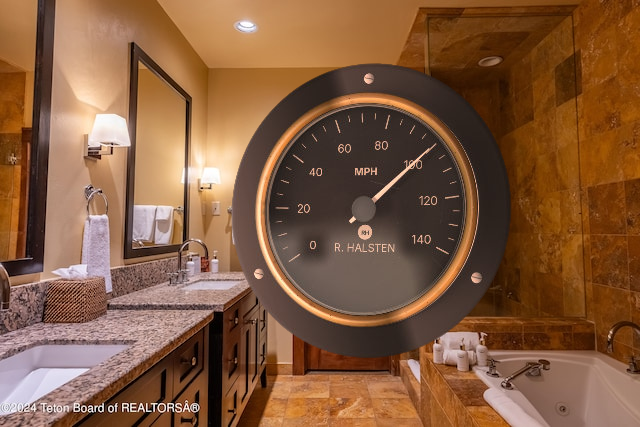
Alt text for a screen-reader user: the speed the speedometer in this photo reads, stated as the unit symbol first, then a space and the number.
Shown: mph 100
